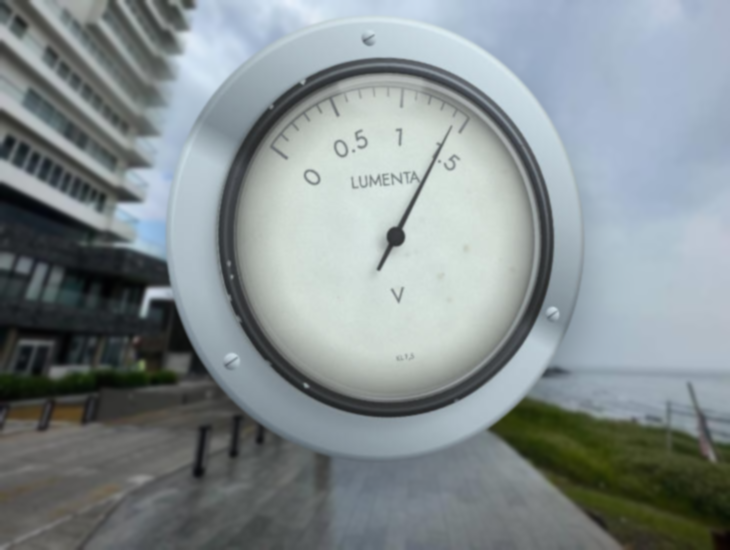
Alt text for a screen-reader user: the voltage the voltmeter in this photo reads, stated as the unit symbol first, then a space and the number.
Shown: V 1.4
